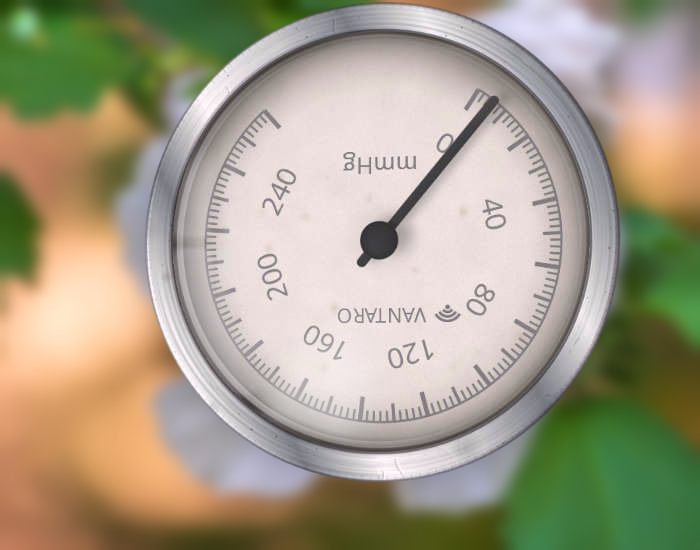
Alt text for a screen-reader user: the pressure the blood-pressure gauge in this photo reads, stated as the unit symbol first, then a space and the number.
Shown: mmHg 6
